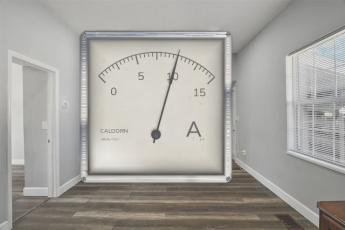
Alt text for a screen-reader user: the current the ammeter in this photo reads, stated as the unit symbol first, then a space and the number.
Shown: A 10
